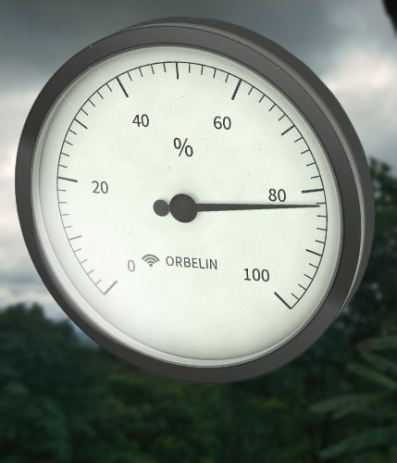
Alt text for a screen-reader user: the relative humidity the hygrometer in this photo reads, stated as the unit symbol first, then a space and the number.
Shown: % 82
